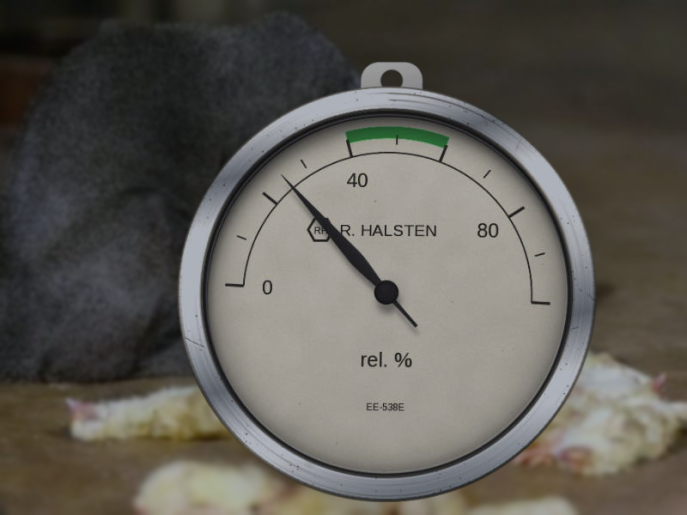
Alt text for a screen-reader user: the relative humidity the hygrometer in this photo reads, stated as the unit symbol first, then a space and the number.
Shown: % 25
